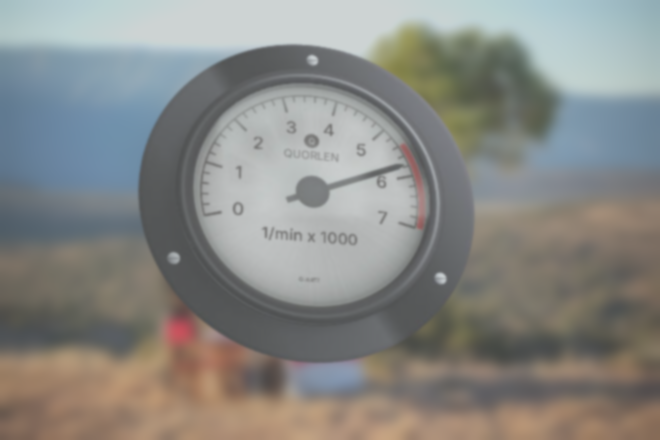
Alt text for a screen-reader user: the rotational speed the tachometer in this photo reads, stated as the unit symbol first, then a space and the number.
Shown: rpm 5800
